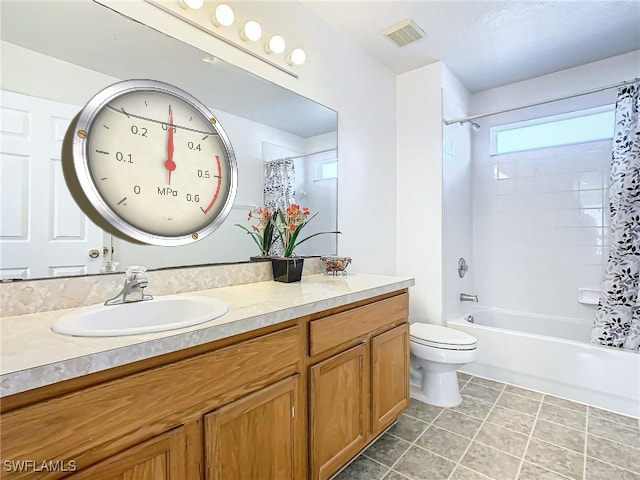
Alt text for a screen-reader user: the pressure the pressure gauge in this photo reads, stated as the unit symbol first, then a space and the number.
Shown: MPa 0.3
